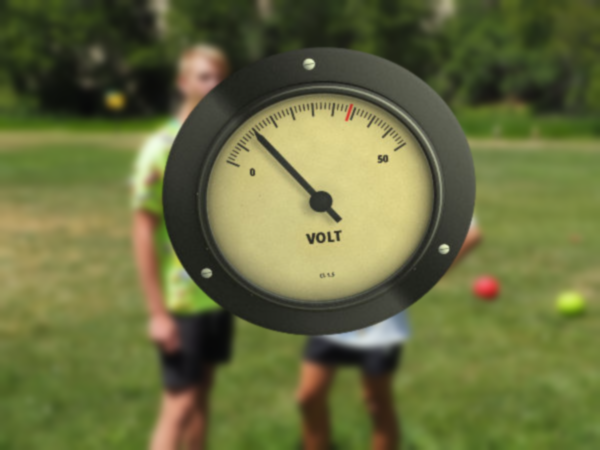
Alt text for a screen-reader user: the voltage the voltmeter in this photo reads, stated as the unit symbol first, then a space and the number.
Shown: V 10
